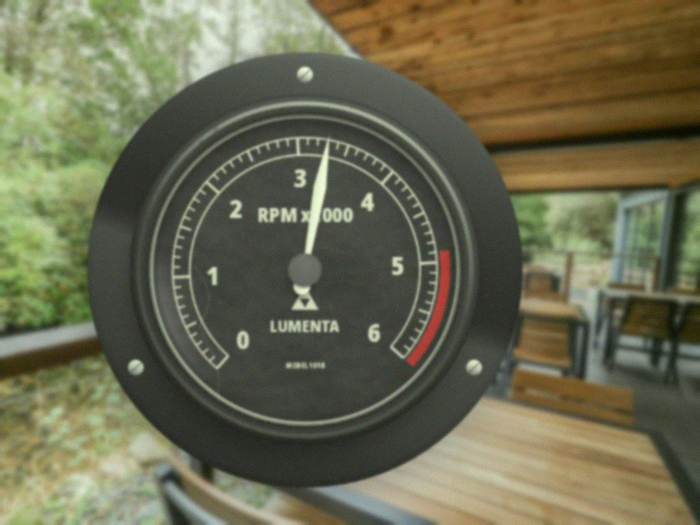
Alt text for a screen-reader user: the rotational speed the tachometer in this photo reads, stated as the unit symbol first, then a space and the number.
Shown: rpm 3300
